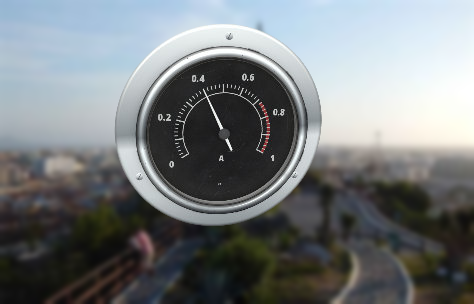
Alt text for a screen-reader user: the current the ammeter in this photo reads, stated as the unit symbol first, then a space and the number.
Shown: A 0.4
